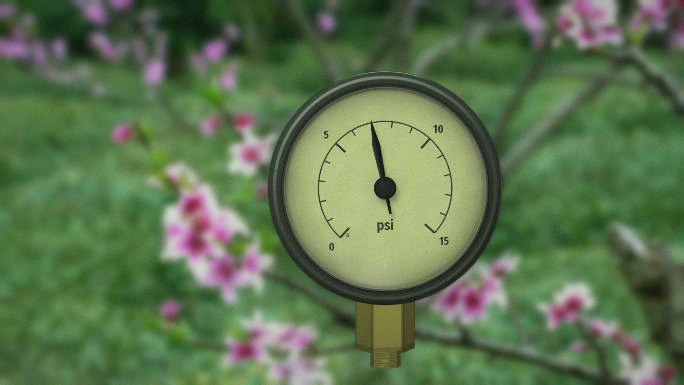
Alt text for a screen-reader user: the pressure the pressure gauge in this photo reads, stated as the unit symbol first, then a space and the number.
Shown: psi 7
